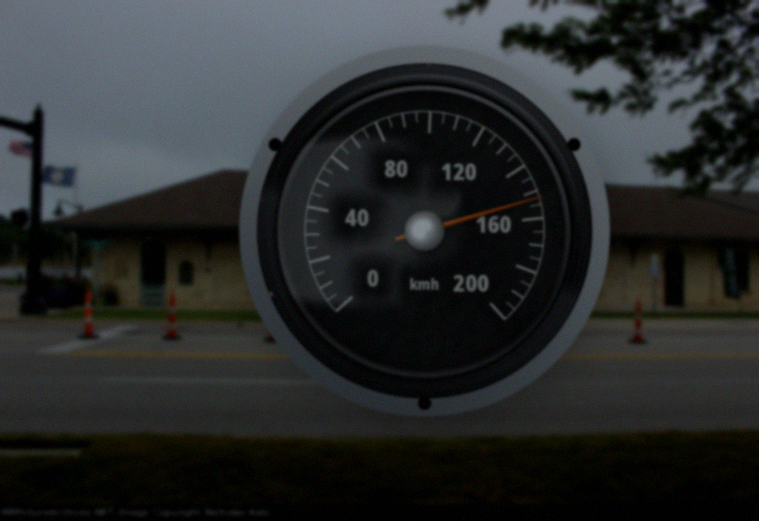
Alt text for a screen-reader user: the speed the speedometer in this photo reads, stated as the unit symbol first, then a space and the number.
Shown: km/h 152.5
